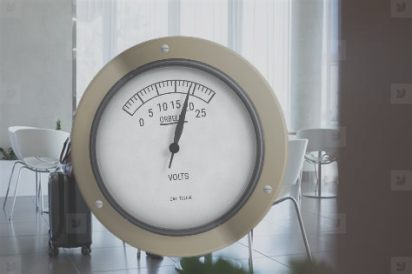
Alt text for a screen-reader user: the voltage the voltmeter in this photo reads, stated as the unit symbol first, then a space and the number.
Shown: V 19
